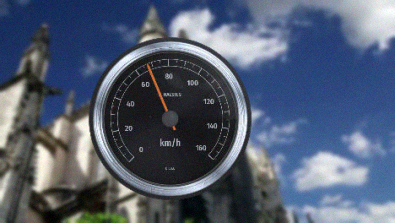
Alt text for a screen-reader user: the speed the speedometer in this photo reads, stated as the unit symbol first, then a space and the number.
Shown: km/h 67.5
